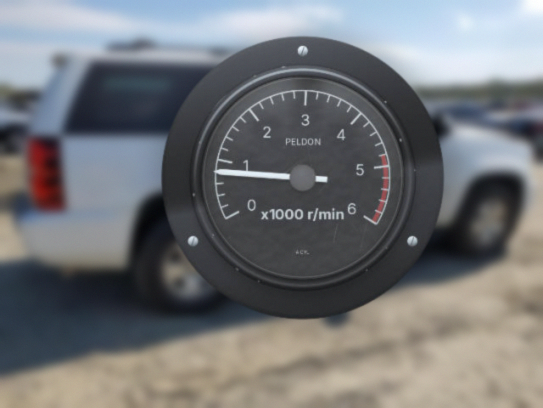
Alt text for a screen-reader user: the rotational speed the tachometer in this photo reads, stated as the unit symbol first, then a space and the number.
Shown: rpm 800
